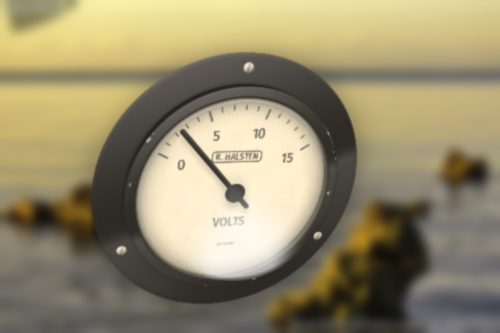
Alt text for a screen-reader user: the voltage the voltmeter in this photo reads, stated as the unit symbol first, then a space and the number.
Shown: V 2.5
